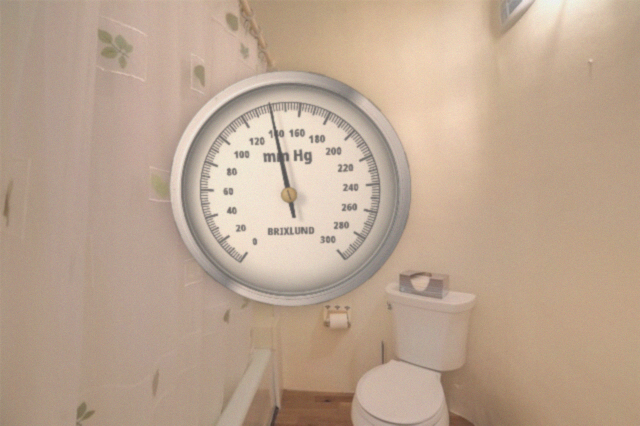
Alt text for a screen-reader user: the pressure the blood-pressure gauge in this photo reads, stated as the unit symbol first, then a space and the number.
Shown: mmHg 140
